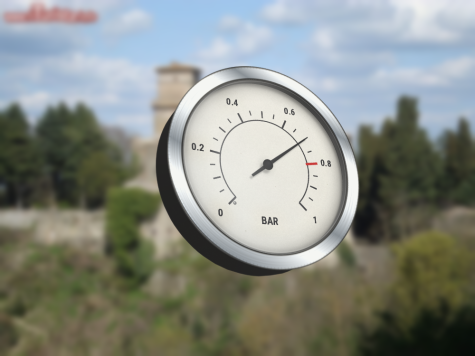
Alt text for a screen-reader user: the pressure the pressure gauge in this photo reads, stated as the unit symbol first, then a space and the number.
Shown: bar 0.7
